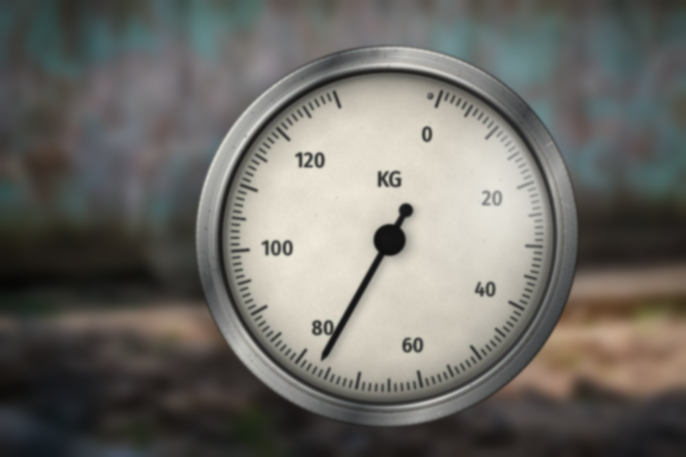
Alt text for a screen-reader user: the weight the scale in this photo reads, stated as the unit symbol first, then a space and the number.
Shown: kg 77
